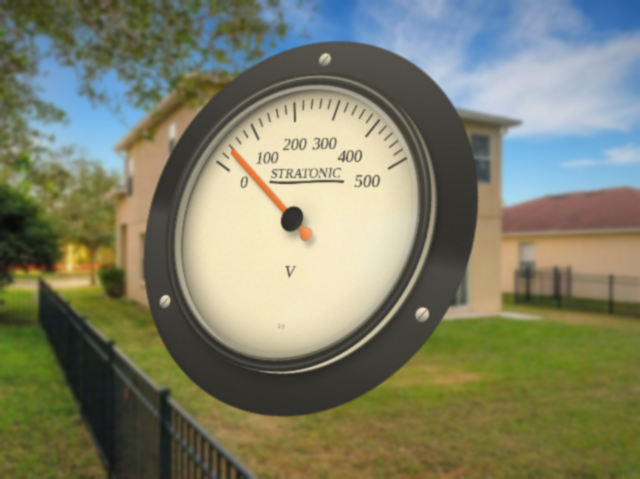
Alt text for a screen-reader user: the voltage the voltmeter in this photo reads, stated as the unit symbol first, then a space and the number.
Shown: V 40
